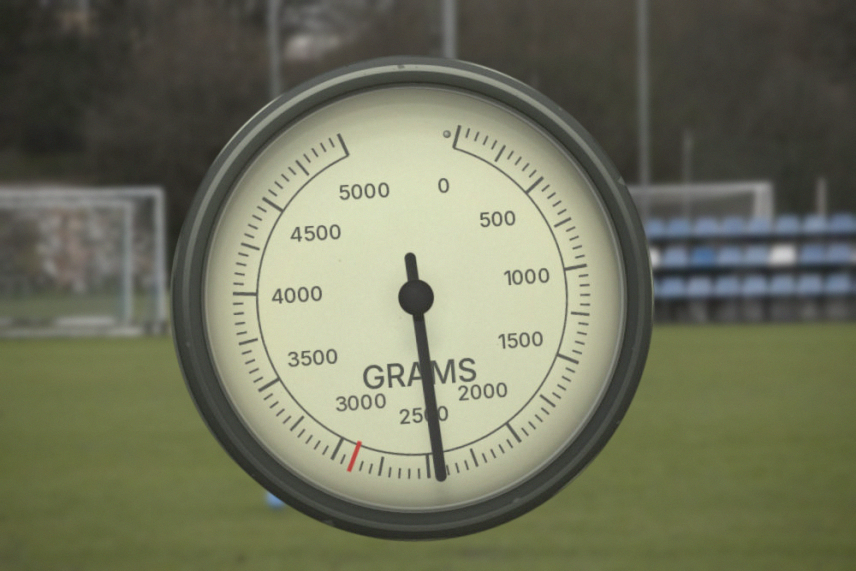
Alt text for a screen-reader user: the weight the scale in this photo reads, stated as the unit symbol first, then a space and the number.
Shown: g 2450
